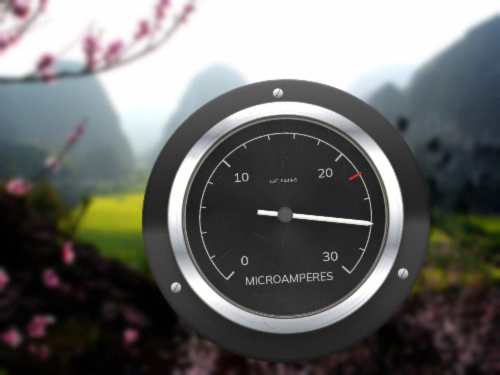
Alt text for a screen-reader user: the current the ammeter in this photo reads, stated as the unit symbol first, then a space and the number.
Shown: µA 26
